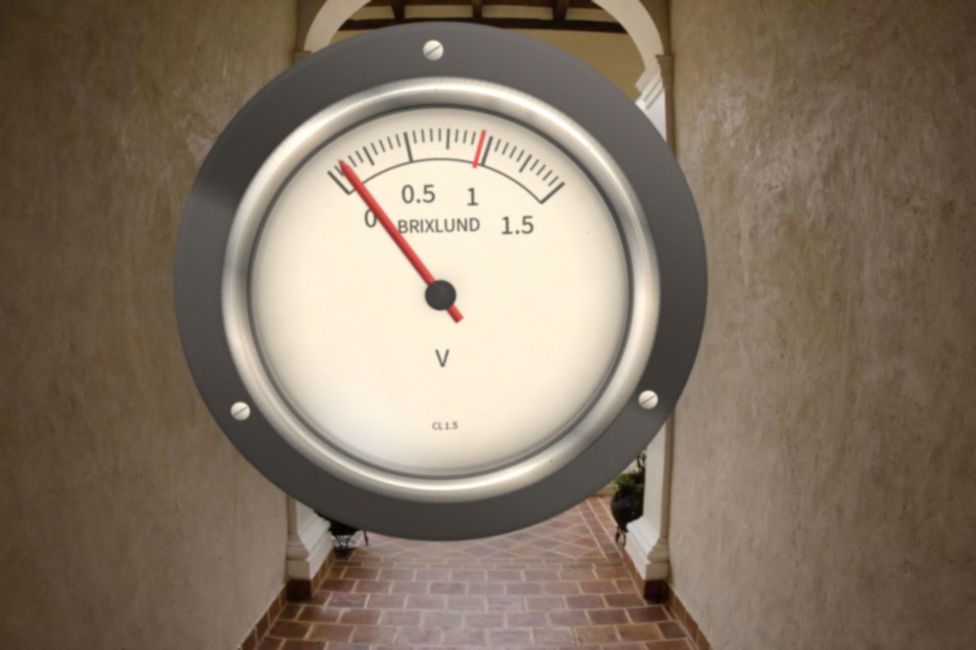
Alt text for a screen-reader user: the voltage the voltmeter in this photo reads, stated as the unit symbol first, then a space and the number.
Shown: V 0.1
